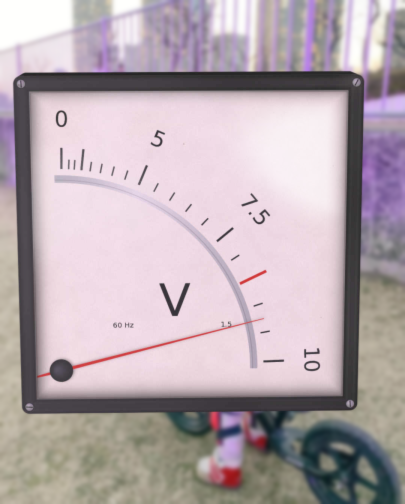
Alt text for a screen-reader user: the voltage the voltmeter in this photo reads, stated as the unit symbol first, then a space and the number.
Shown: V 9.25
